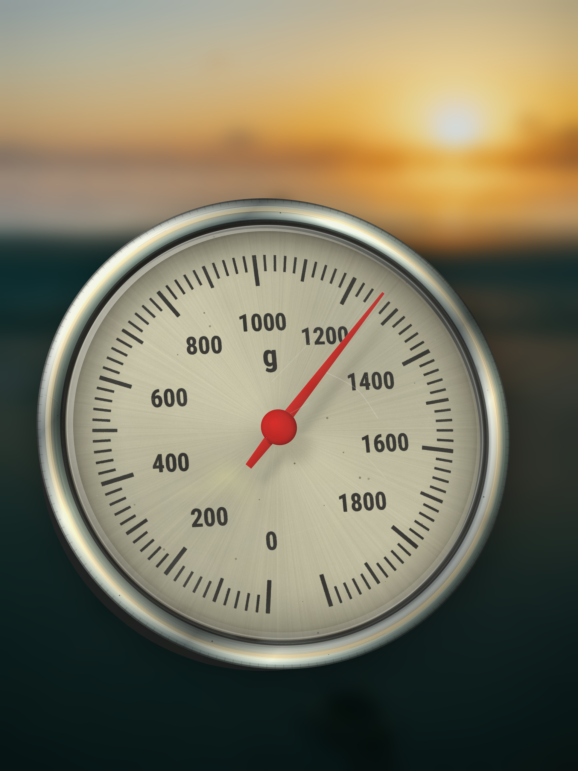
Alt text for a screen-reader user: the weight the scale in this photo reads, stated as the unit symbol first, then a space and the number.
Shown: g 1260
